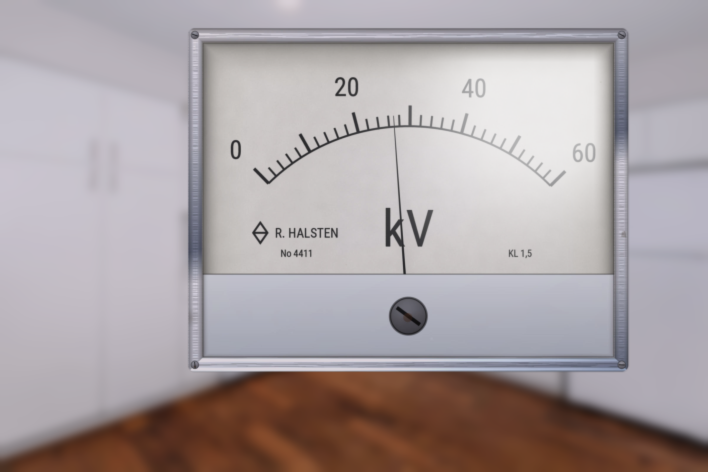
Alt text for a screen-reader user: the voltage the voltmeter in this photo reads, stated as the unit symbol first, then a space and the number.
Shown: kV 27
